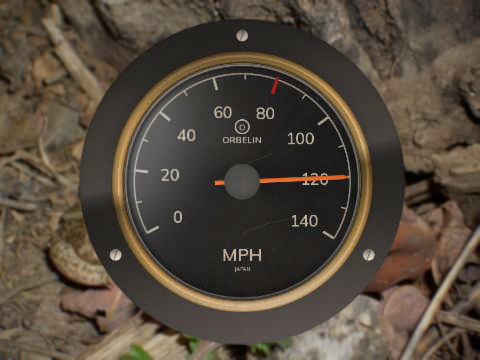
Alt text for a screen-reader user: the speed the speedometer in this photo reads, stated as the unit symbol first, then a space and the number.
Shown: mph 120
